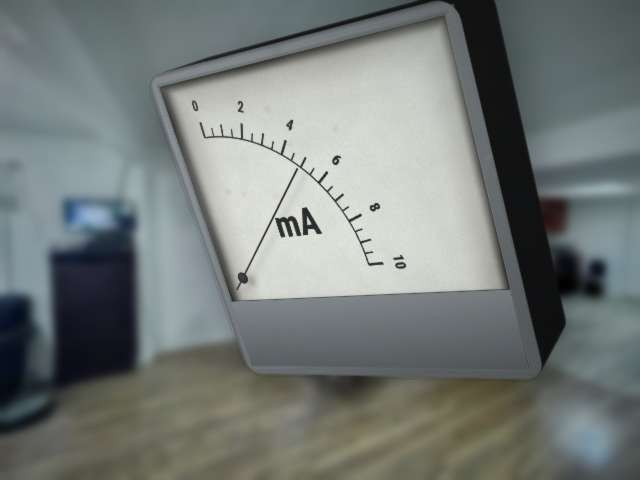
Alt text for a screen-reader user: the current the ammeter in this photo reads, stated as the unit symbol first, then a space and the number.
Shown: mA 5
